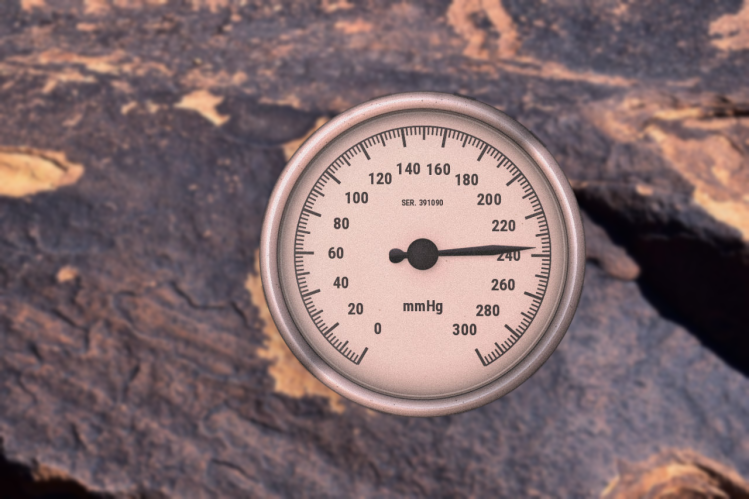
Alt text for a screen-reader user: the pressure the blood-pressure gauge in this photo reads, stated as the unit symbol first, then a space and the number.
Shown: mmHg 236
